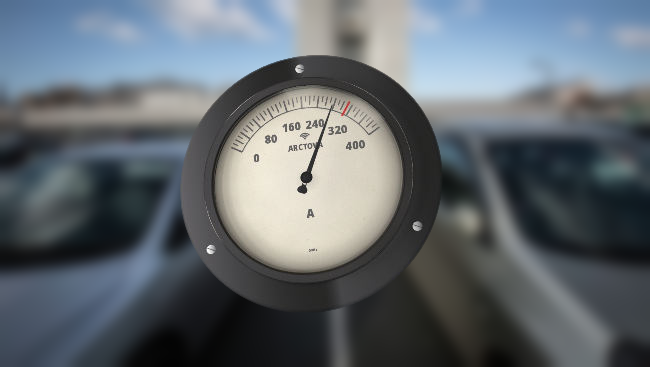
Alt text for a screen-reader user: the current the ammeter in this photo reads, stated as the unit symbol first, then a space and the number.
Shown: A 280
